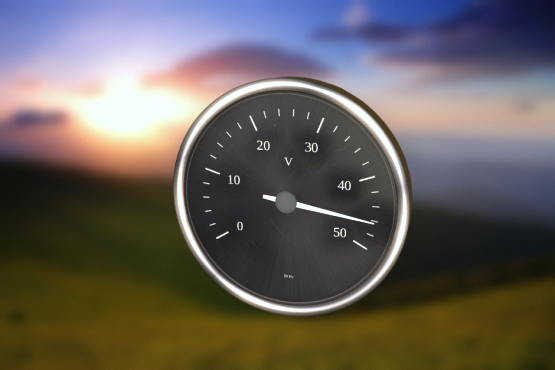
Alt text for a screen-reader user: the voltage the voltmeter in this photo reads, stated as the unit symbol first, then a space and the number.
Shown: V 46
